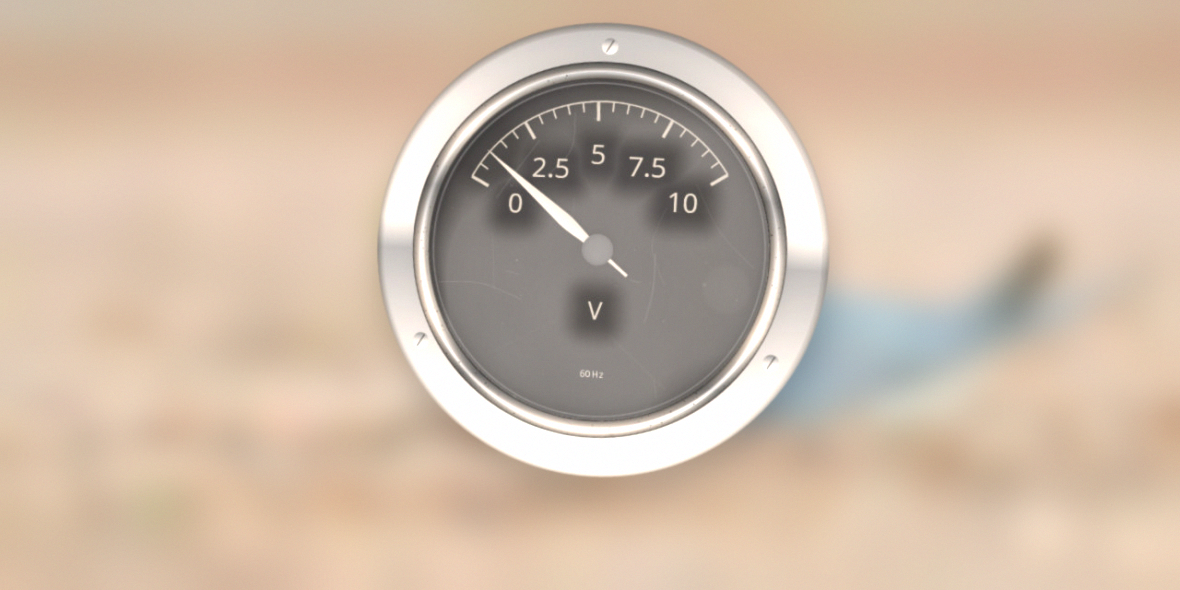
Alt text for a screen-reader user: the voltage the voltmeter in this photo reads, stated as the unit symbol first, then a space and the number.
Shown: V 1
